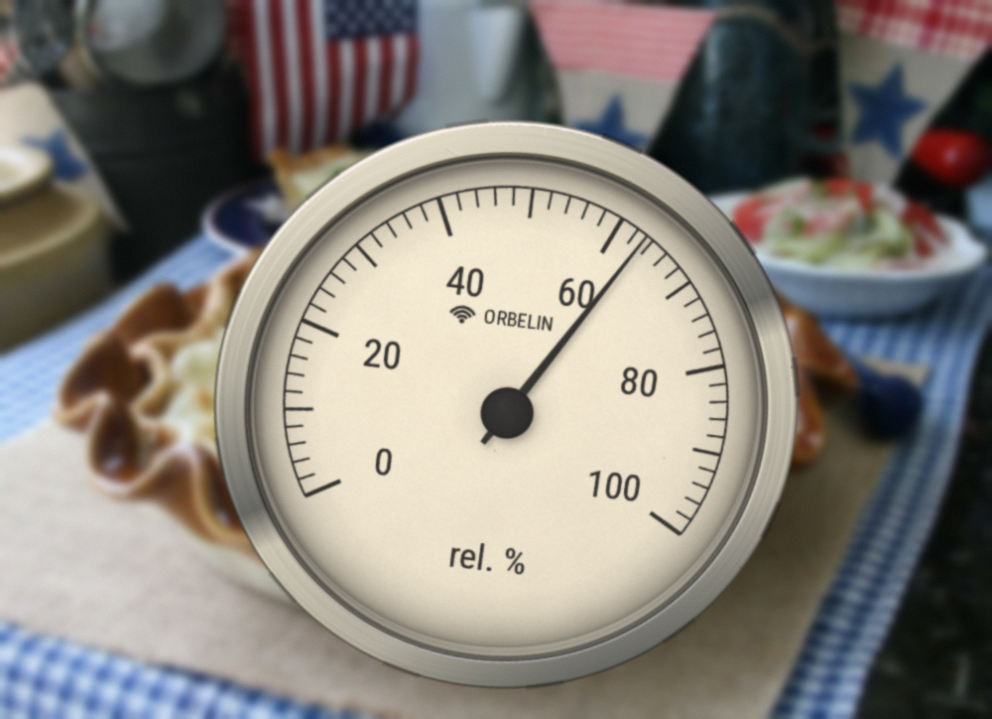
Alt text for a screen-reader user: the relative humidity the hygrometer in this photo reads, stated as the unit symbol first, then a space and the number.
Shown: % 63
